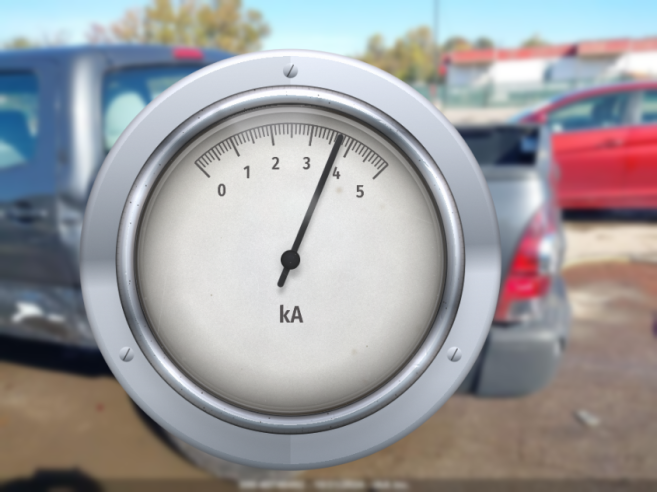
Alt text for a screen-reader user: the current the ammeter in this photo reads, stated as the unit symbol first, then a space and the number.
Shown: kA 3.7
